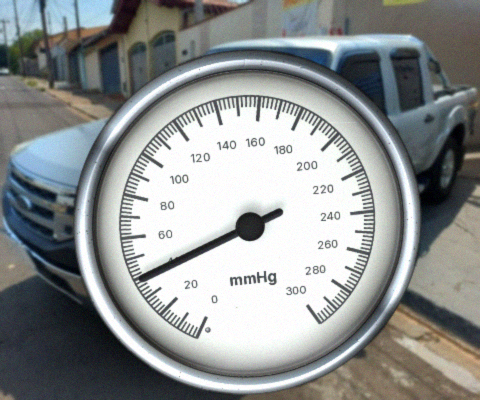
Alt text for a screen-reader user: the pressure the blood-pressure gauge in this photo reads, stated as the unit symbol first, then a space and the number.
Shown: mmHg 40
